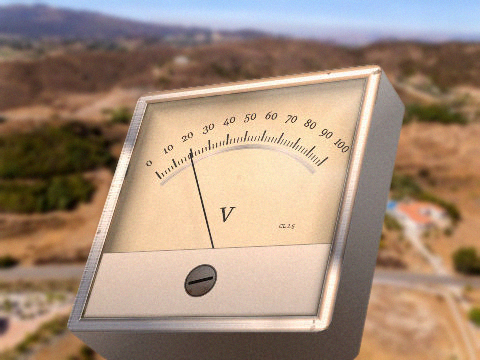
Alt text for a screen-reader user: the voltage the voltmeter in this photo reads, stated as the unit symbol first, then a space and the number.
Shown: V 20
